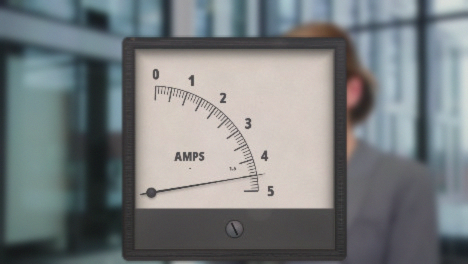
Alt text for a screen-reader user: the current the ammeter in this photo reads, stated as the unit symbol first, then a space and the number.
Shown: A 4.5
